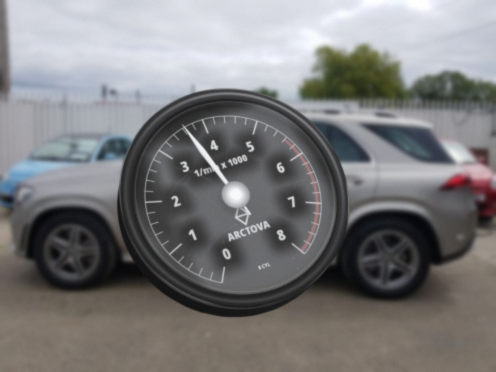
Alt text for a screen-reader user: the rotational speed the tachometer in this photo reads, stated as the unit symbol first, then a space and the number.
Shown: rpm 3600
